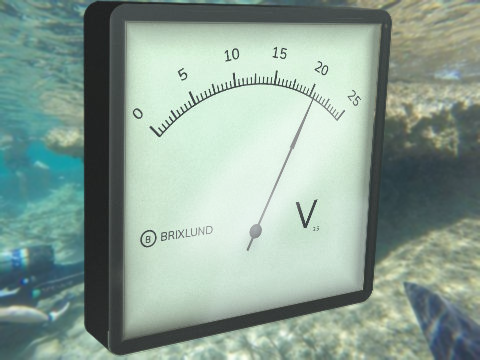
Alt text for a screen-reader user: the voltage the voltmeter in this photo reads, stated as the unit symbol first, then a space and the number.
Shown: V 20
